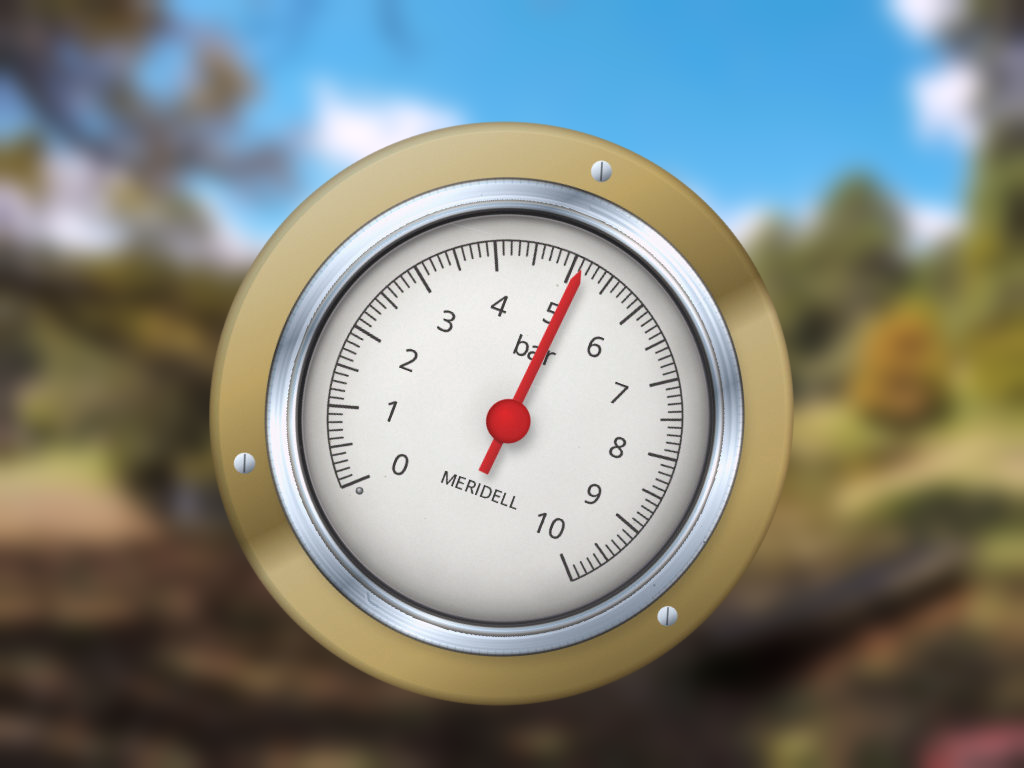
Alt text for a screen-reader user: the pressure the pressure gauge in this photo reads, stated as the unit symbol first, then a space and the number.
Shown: bar 5.1
